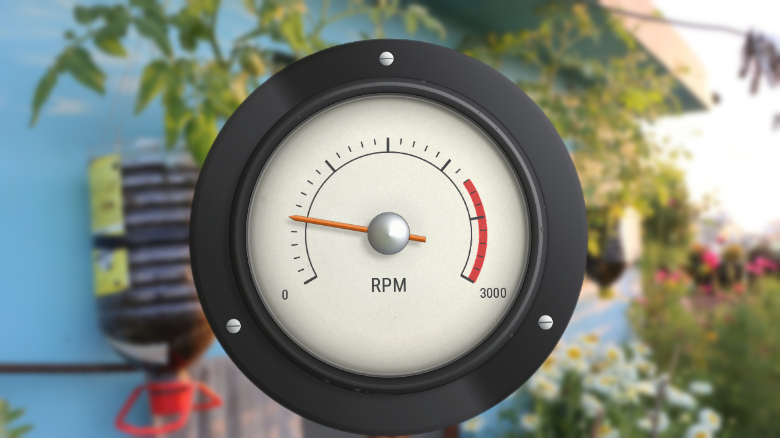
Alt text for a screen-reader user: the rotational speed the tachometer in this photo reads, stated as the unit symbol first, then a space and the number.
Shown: rpm 500
